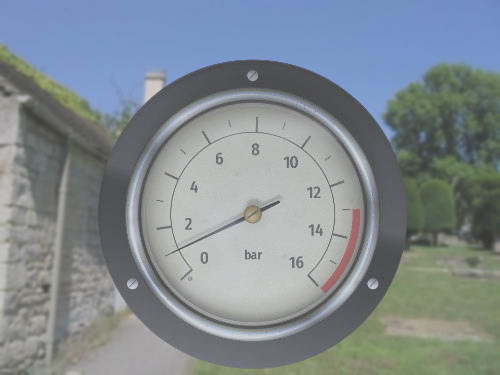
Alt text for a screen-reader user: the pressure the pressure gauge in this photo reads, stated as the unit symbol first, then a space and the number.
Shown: bar 1
